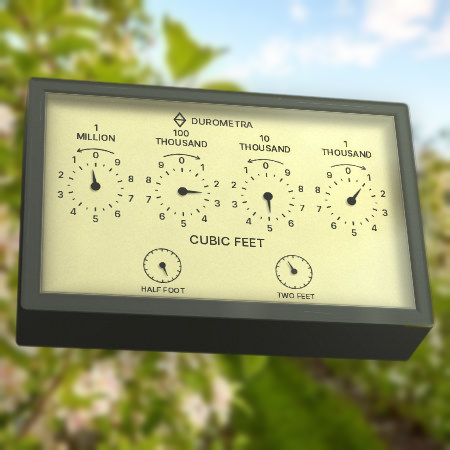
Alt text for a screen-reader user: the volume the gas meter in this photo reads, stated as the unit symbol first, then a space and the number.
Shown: ft³ 25100
